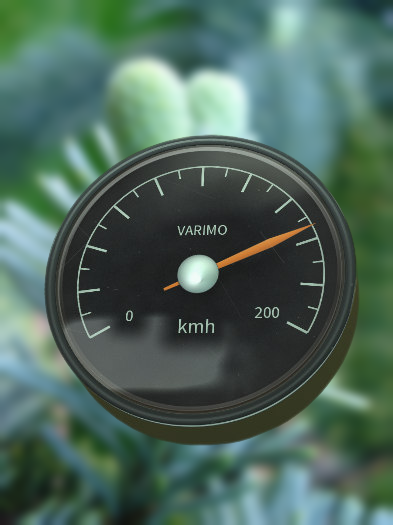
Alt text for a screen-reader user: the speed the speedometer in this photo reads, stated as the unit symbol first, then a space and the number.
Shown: km/h 155
